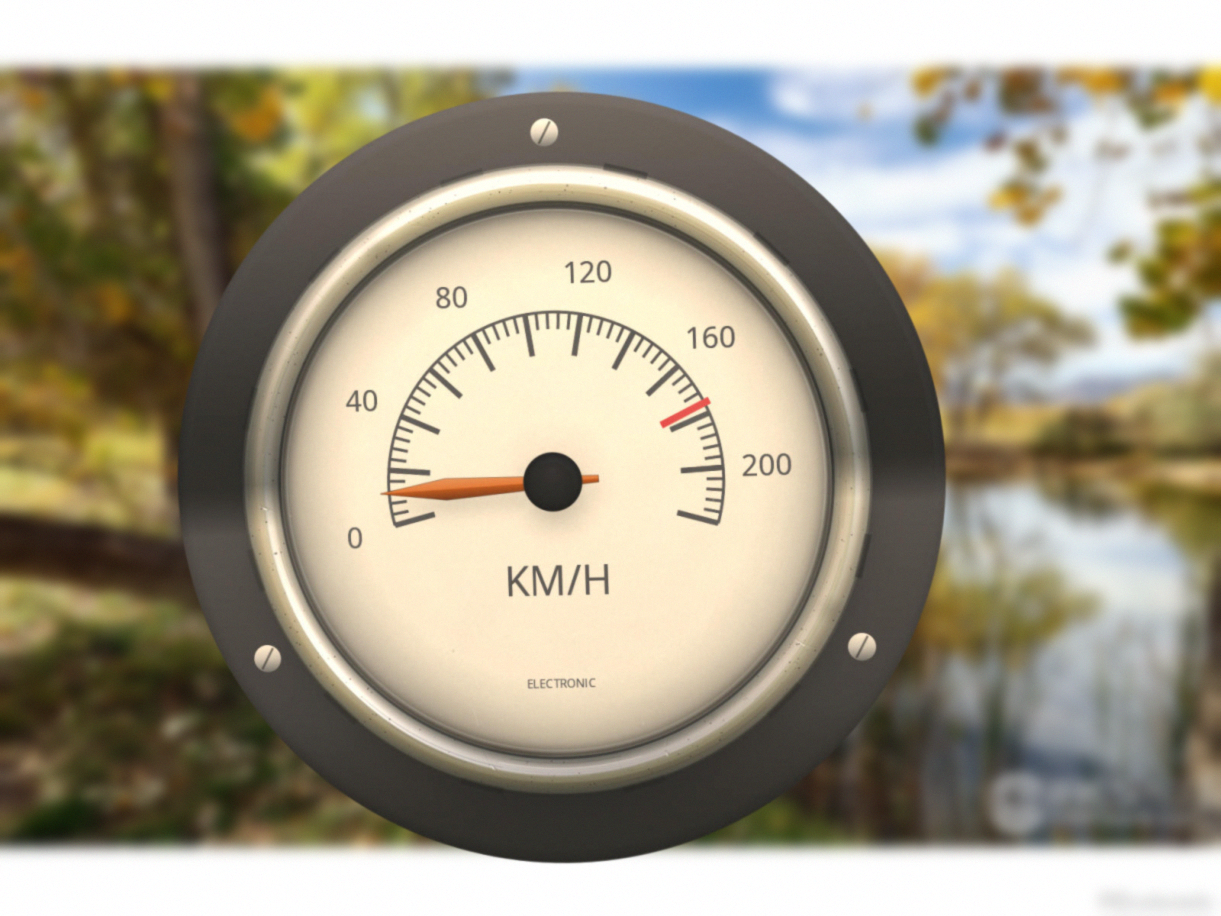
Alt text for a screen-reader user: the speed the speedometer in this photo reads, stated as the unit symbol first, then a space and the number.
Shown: km/h 12
